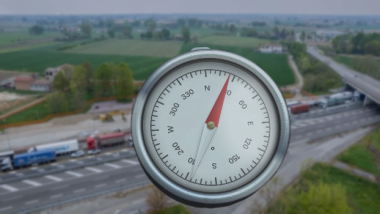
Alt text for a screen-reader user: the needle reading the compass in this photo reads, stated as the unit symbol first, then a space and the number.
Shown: ° 25
